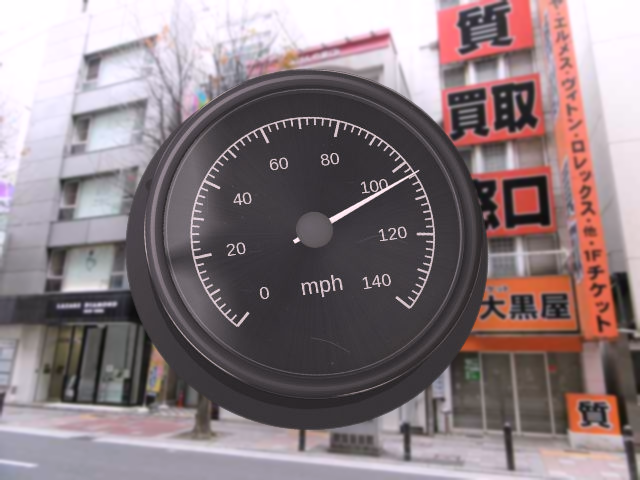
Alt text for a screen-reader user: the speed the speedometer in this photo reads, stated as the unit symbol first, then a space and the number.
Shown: mph 104
